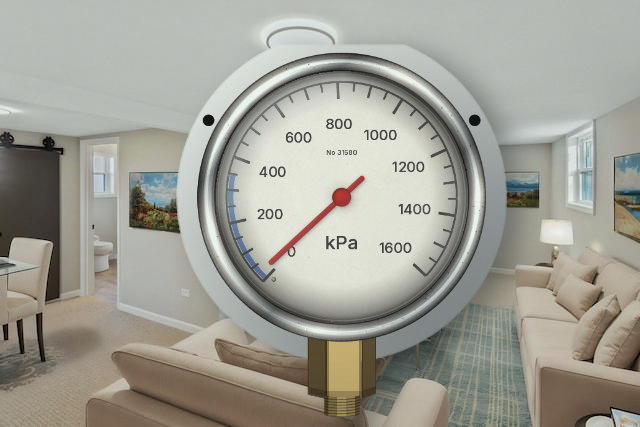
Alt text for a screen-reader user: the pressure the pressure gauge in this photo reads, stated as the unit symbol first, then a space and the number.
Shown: kPa 25
